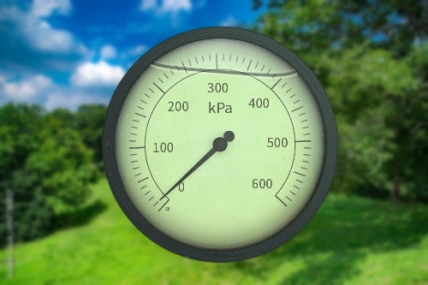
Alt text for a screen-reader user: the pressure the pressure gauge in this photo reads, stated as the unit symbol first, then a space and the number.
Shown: kPa 10
